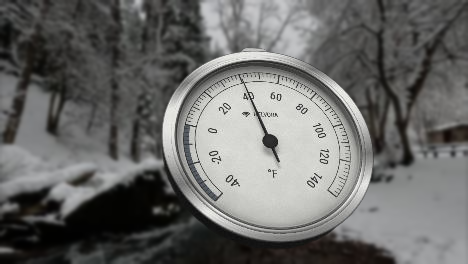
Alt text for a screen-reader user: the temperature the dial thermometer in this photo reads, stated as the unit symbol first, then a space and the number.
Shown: °F 40
